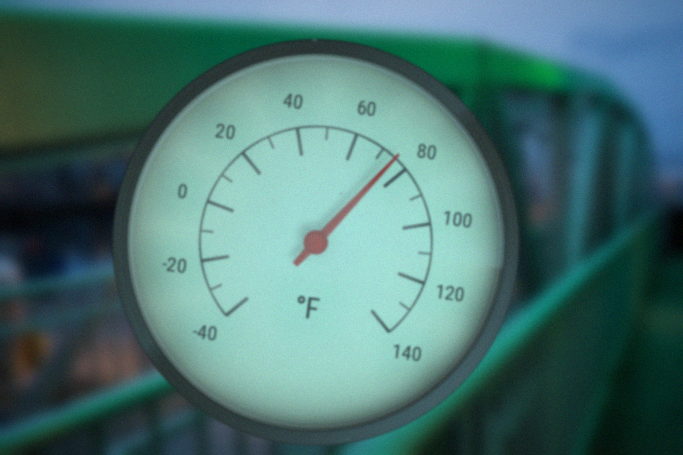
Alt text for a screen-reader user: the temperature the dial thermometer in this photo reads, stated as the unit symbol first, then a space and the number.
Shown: °F 75
